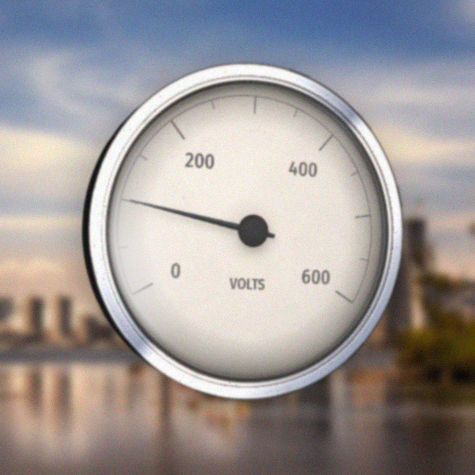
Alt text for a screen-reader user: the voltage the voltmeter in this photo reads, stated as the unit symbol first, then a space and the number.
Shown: V 100
